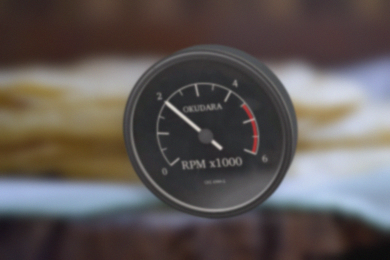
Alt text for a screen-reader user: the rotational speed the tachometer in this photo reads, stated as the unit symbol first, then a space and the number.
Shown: rpm 2000
